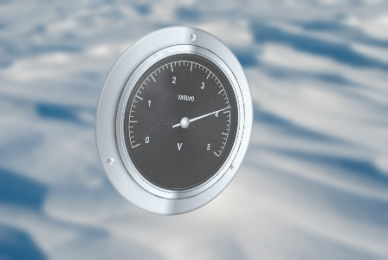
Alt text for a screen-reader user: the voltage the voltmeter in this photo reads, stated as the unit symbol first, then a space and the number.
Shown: V 3.9
